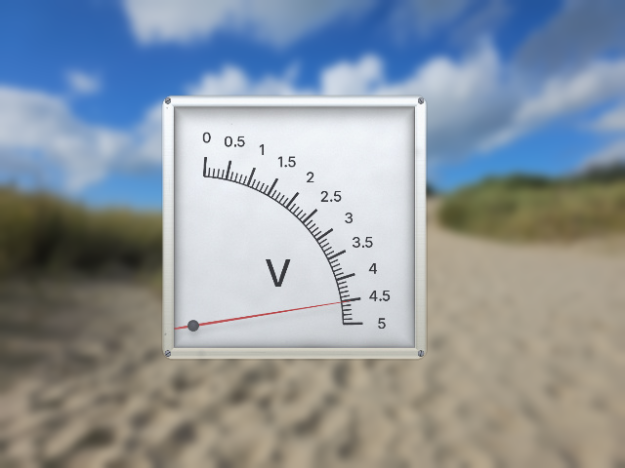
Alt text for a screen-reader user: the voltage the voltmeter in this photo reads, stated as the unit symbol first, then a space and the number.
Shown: V 4.5
